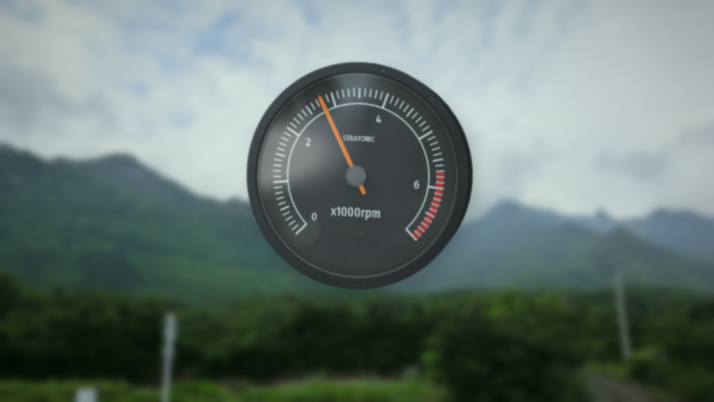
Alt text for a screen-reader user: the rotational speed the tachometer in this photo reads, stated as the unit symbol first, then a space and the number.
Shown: rpm 2800
